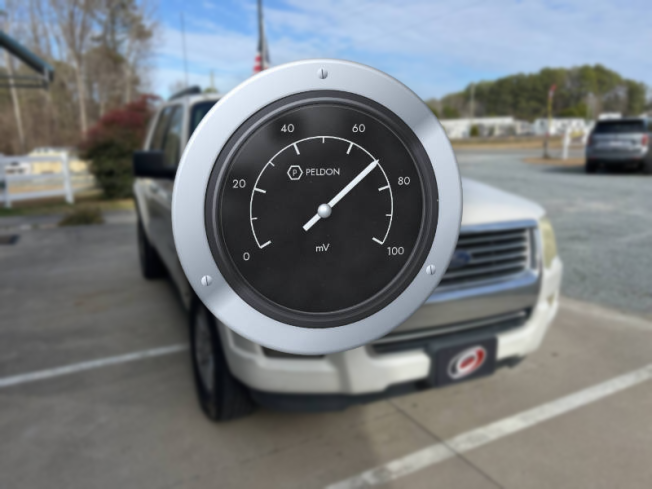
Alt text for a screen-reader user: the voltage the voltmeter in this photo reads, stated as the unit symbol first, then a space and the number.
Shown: mV 70
